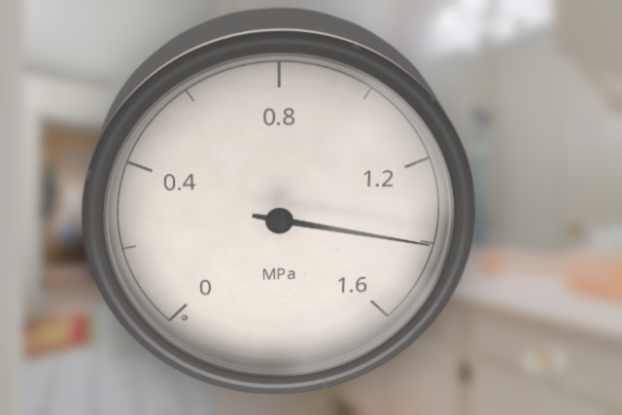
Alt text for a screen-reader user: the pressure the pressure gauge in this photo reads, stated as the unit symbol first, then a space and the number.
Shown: MPa 1.4
